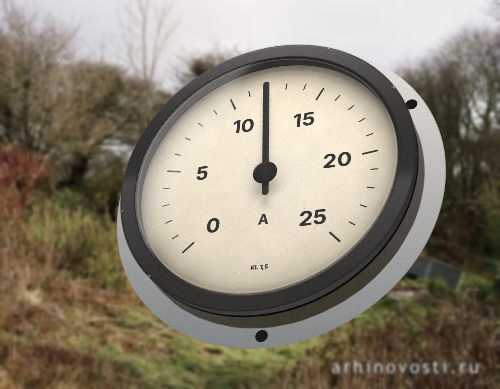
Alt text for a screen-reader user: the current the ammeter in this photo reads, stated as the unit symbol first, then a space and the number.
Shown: A 12
